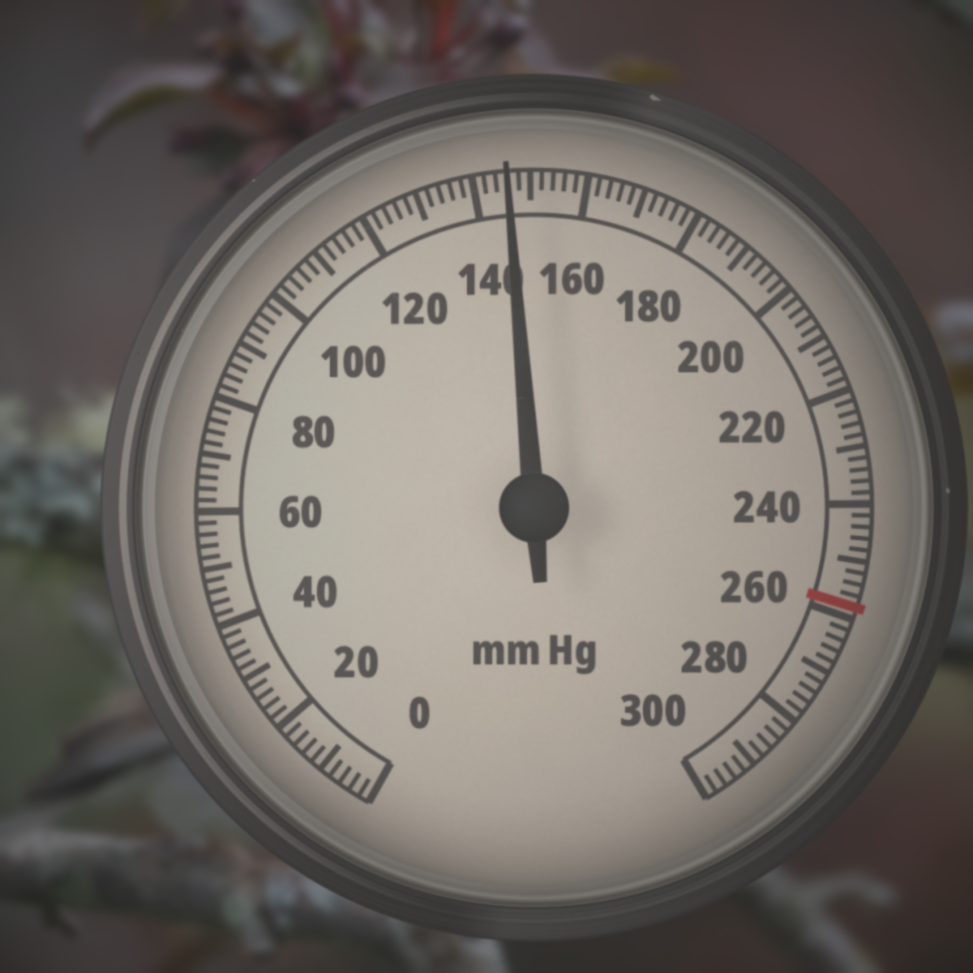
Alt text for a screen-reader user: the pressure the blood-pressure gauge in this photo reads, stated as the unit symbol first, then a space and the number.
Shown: mmHg 146
